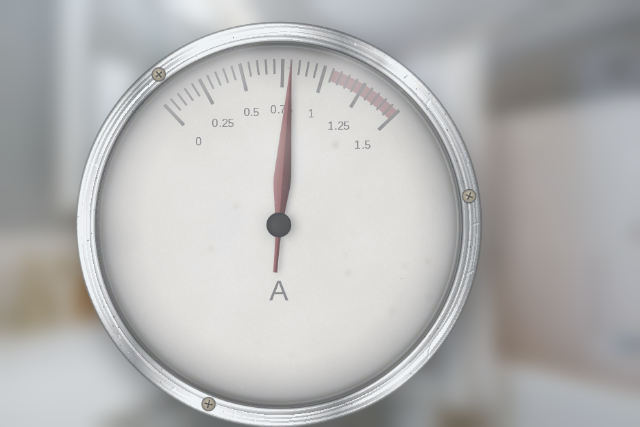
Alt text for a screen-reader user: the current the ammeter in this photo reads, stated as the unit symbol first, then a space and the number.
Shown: A 0.8
